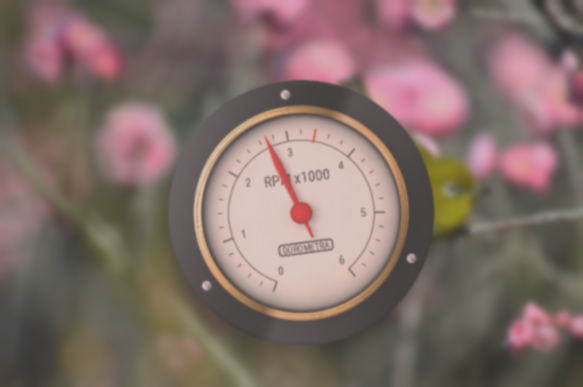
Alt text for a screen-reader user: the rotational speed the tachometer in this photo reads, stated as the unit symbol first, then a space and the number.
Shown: rpm 2700
